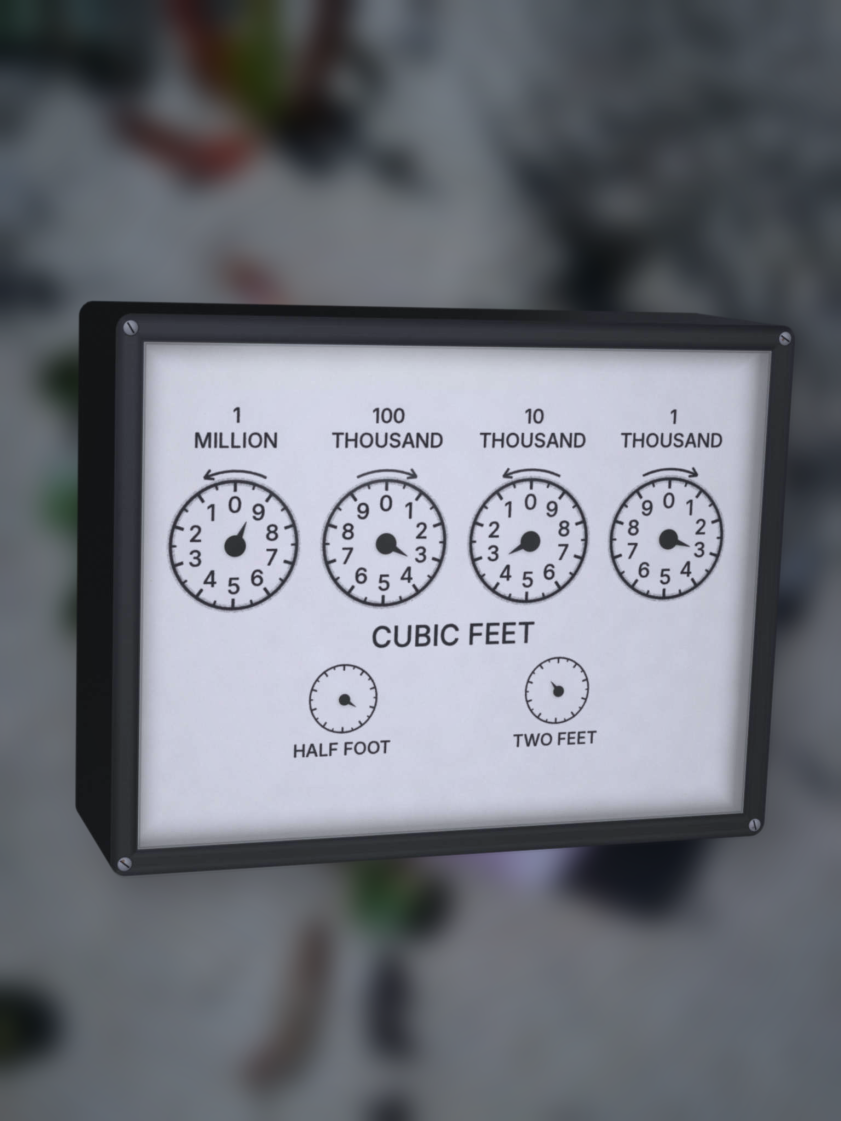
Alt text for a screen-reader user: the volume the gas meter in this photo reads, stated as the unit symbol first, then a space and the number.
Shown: ft³ 933300
